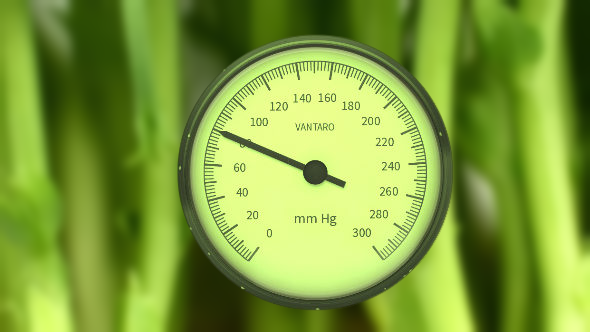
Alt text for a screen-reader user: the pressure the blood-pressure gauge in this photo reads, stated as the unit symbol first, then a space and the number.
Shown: mmHg 80
